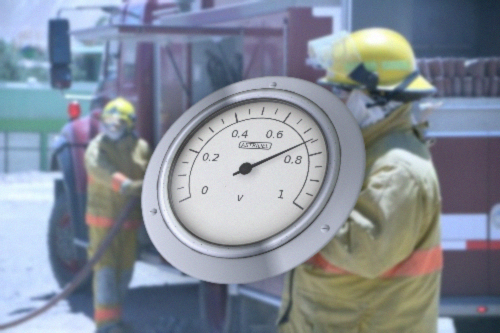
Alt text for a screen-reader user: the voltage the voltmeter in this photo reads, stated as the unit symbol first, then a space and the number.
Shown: V 0.75
